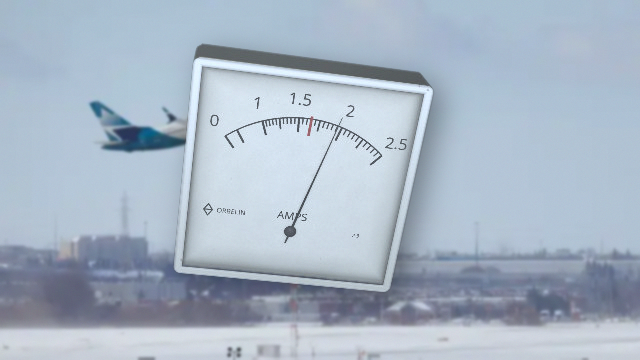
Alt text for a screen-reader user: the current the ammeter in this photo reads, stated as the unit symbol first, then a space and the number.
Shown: A 1.95
